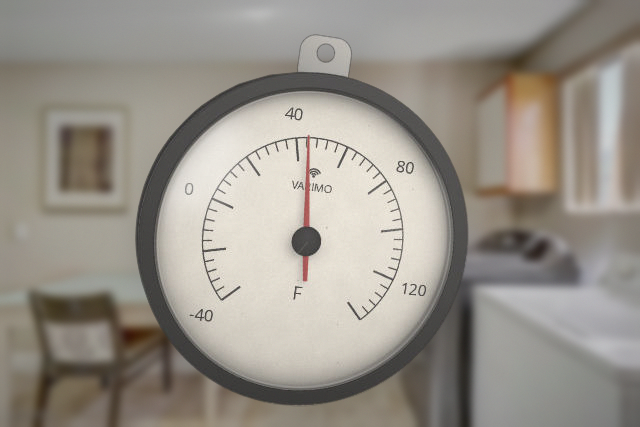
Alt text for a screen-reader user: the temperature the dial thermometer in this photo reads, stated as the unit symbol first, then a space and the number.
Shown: °F 44
